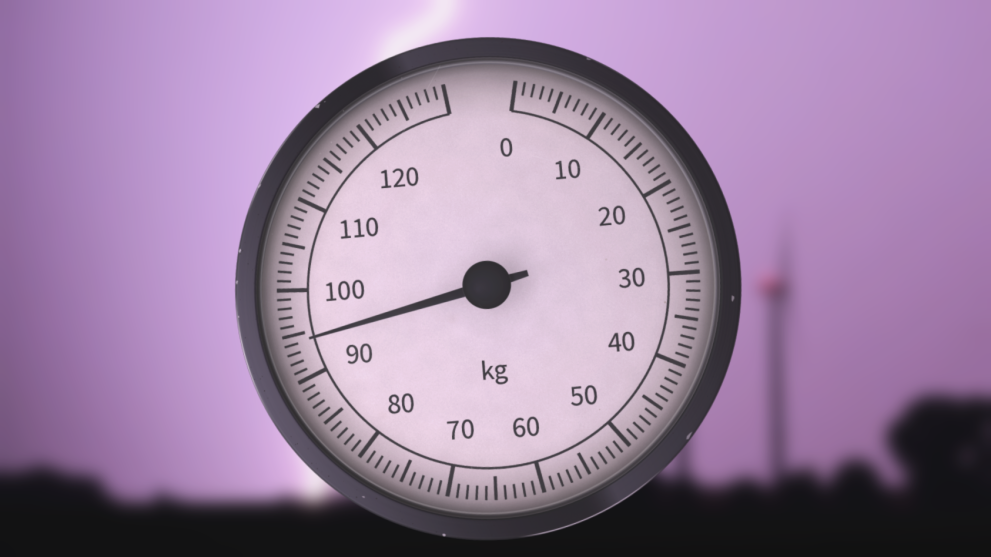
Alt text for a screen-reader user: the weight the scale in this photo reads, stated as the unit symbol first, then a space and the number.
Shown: kg 94
